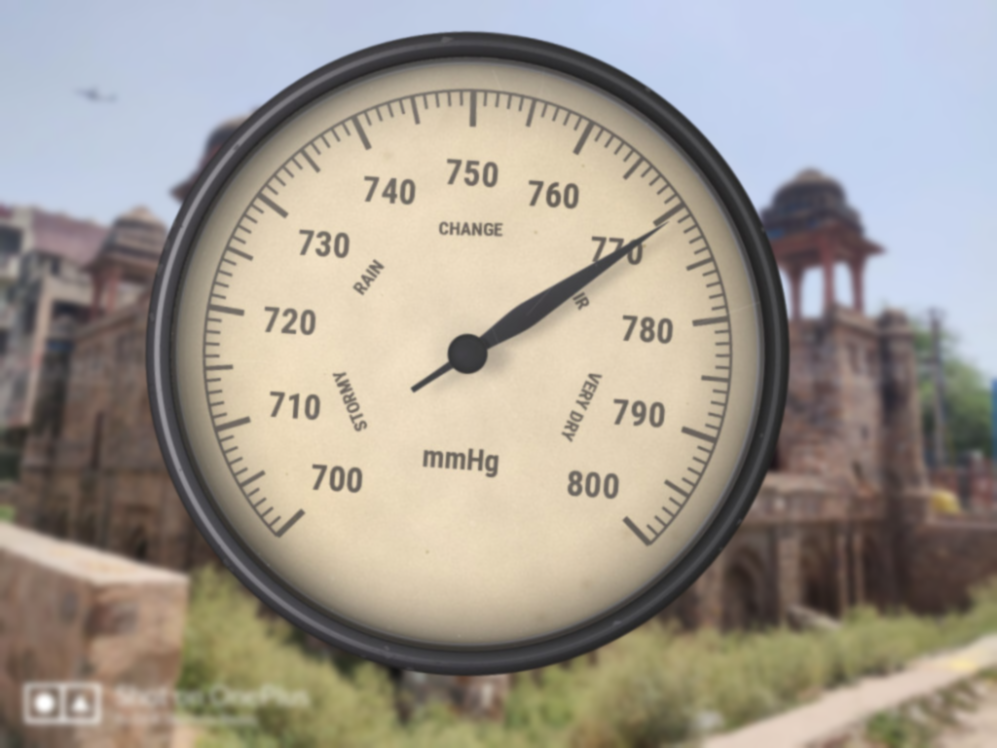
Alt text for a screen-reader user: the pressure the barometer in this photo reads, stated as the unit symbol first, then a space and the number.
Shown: mmHg 770.5
